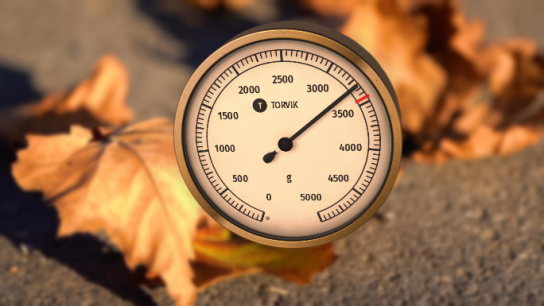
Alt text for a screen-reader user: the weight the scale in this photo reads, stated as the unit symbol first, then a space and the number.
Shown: g 3300
